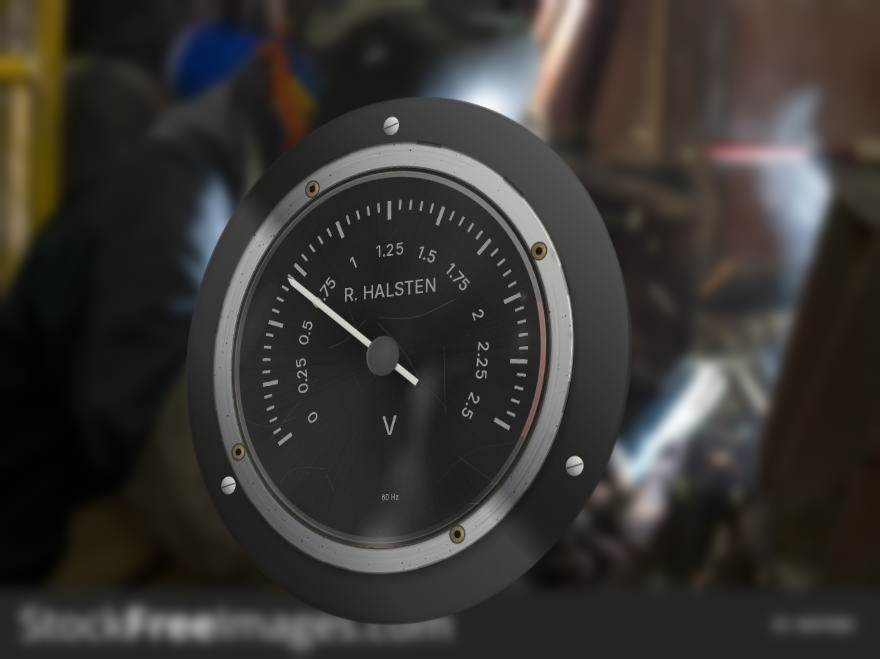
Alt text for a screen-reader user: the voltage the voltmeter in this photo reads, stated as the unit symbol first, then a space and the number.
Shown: V 0.7
